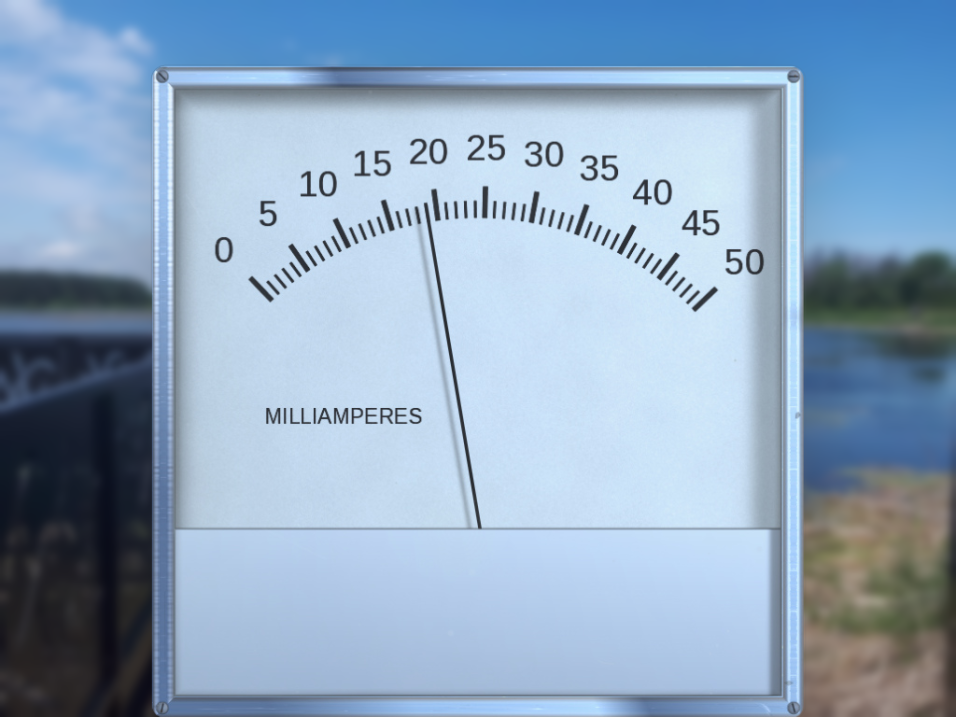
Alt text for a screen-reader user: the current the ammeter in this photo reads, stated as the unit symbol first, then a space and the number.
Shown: mA 19
